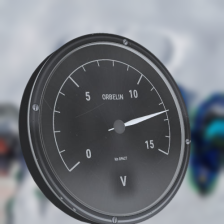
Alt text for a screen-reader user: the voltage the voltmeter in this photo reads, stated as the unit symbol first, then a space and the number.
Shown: V 12.5
